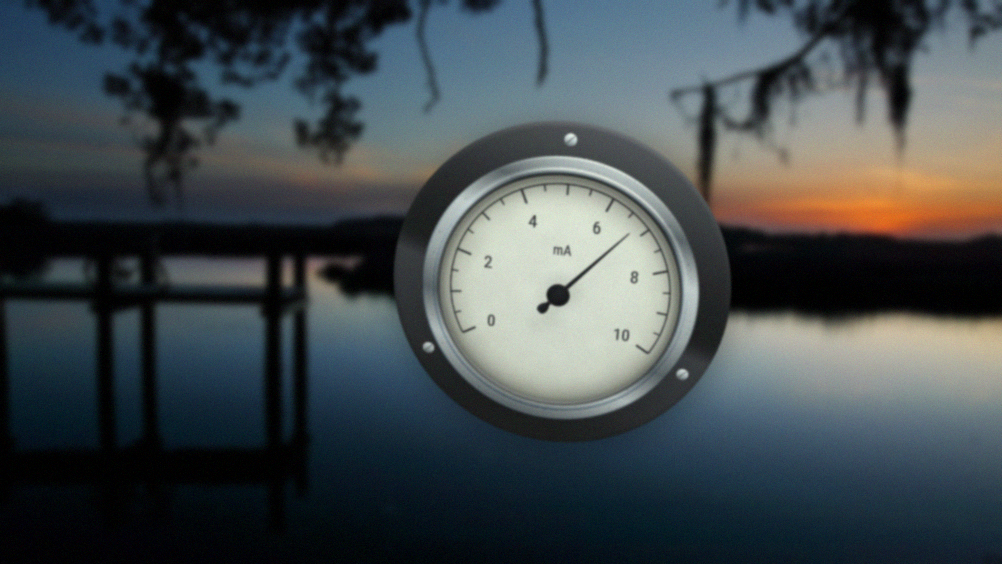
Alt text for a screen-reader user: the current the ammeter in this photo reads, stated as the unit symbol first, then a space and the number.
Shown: mA 6.75
